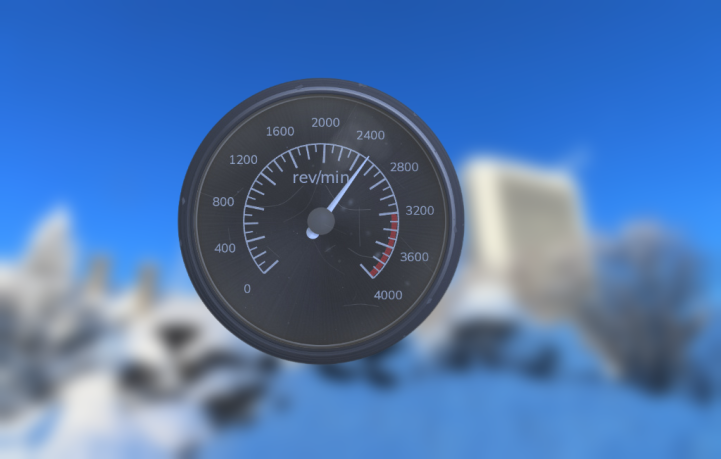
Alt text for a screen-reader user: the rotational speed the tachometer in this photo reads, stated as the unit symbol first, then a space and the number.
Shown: rpm 2500
